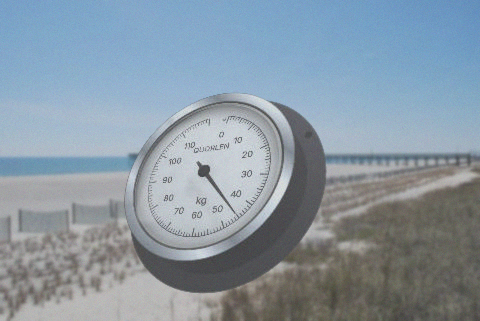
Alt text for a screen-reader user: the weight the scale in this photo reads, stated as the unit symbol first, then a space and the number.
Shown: kg 45
